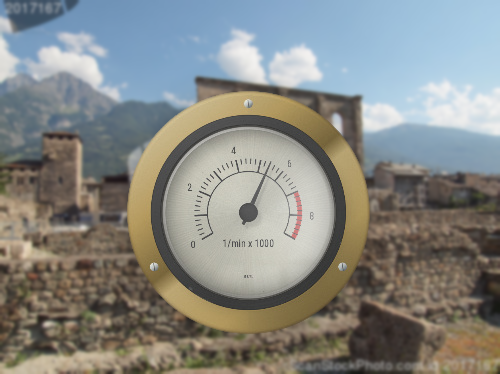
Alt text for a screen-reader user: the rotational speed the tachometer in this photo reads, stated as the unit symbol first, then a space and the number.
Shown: rpm 5400
